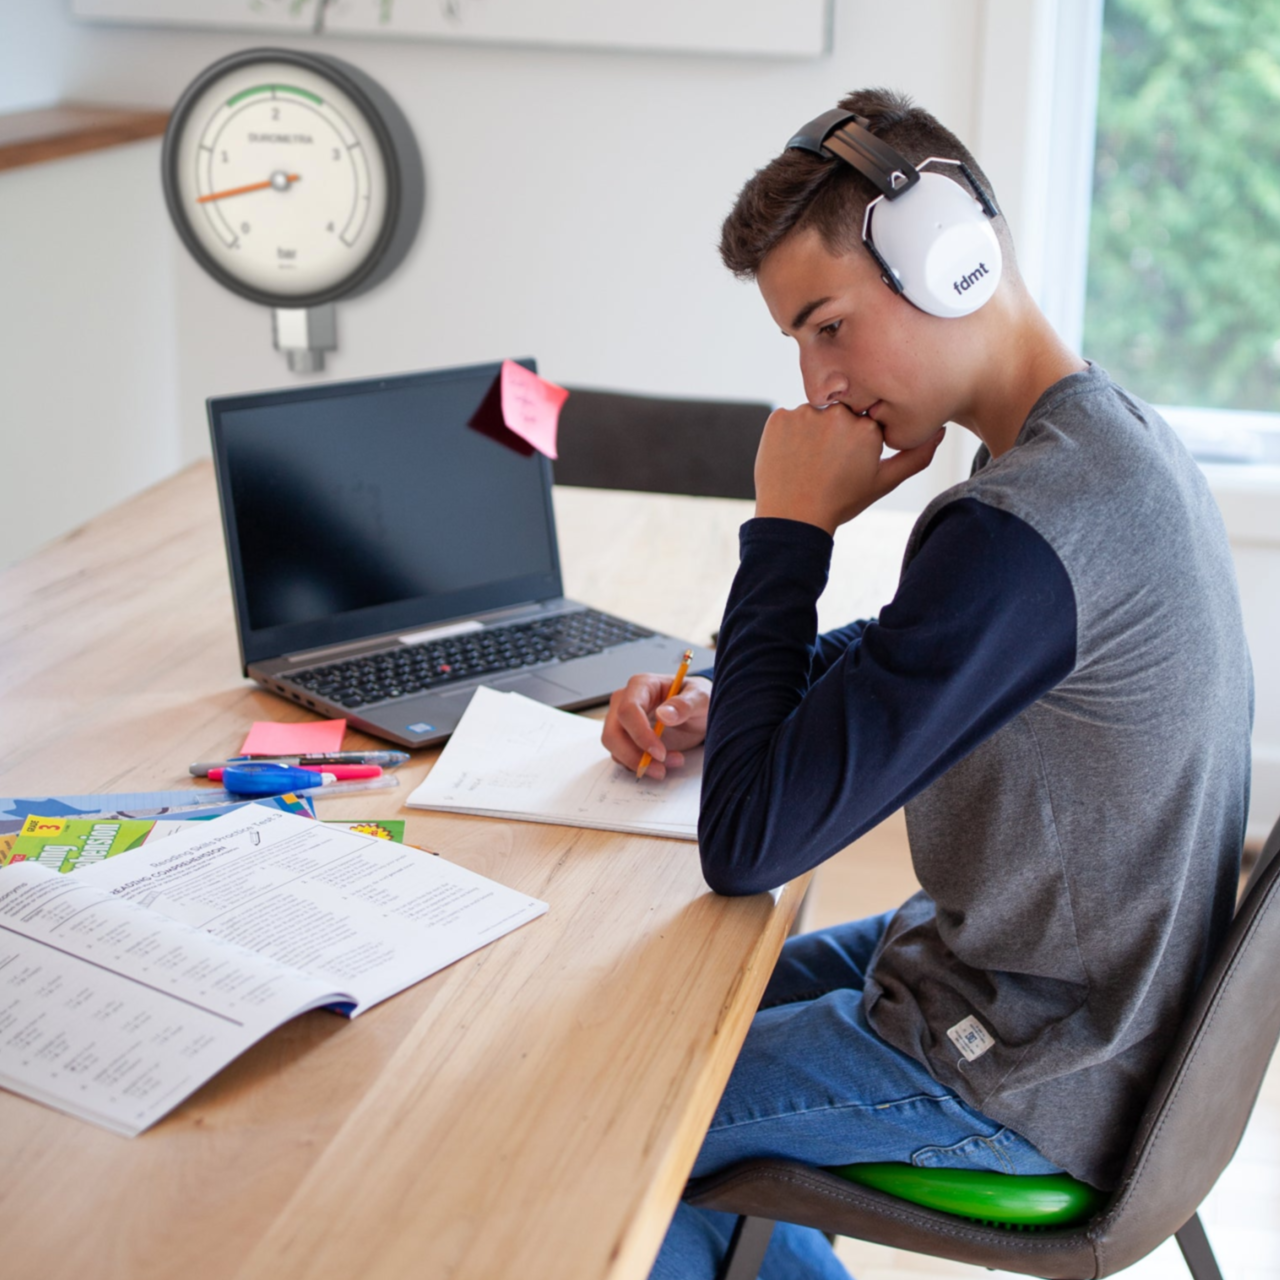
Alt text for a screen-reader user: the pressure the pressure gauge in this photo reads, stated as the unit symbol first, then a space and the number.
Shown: bar 0.5
